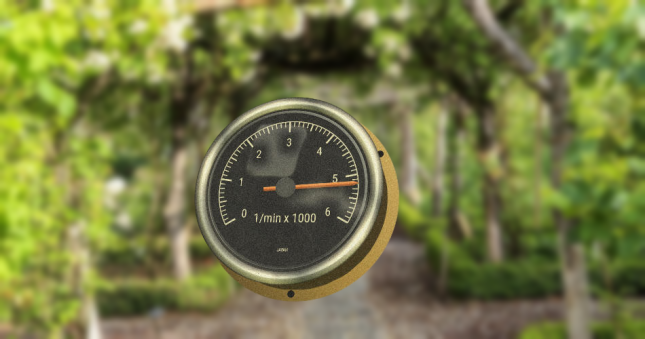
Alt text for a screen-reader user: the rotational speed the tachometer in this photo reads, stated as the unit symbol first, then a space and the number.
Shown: rpm 5200
